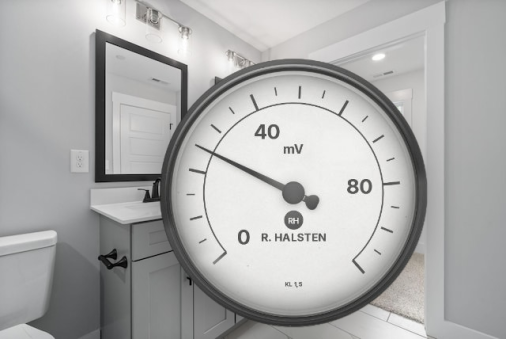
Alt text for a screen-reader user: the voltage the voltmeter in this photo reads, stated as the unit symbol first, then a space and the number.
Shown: mV 25
